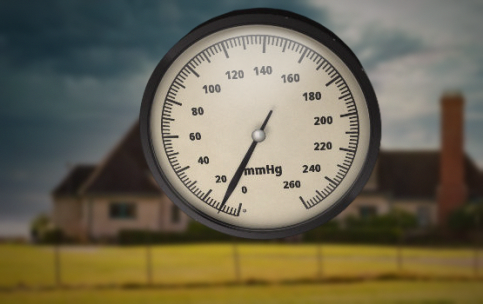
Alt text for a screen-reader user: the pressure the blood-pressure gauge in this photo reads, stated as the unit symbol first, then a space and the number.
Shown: mmHg 10
